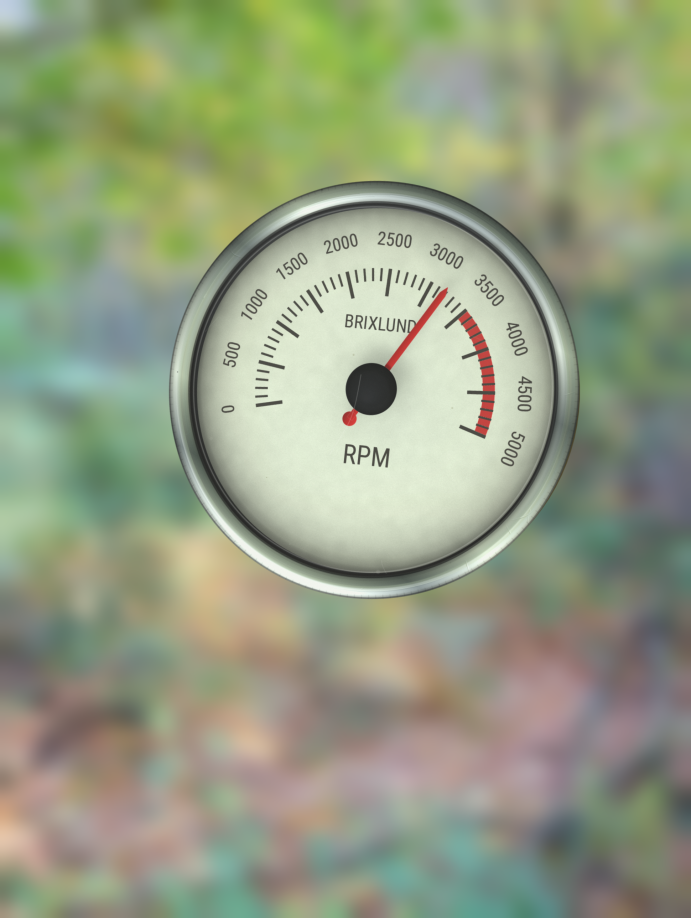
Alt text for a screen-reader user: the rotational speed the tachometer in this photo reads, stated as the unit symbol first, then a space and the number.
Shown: rpm 3200
